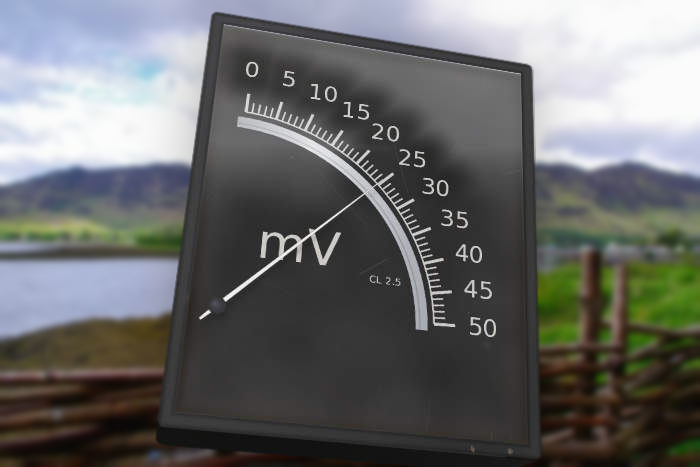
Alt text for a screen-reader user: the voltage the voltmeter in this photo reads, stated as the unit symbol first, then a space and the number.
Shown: mV 25
